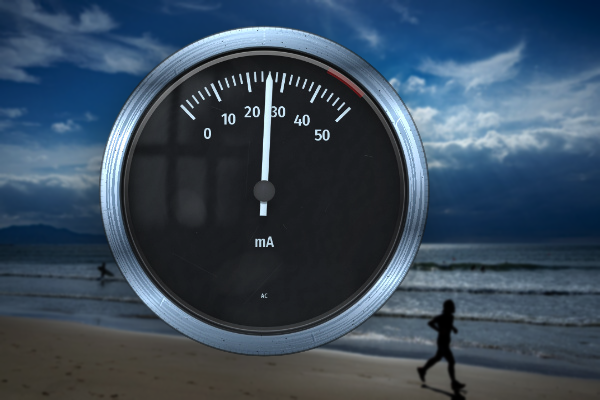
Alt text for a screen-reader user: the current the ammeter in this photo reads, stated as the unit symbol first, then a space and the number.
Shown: mA 26
